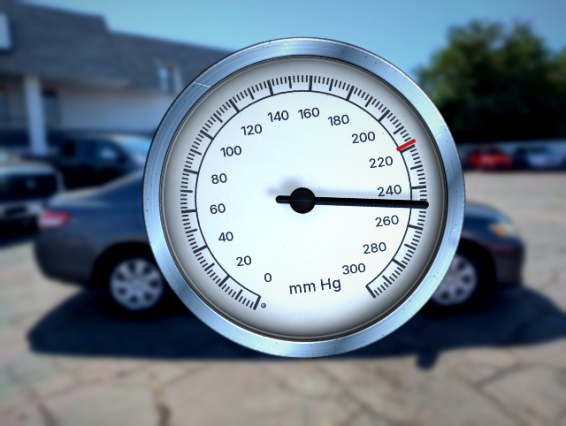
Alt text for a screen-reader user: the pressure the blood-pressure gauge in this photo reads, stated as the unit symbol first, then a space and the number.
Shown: mmHg 248
